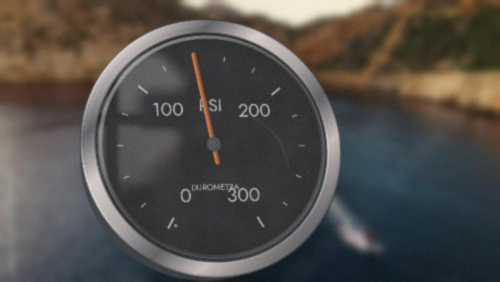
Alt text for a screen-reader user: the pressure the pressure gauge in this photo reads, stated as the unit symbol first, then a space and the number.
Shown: psi 140
